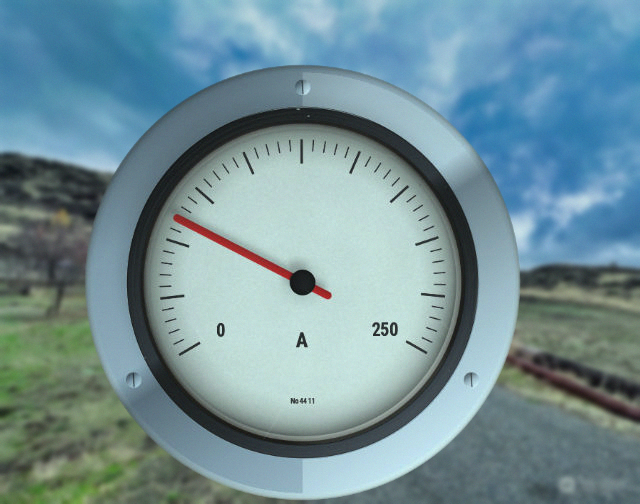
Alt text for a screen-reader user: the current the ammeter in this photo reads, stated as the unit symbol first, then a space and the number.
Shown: A 60
